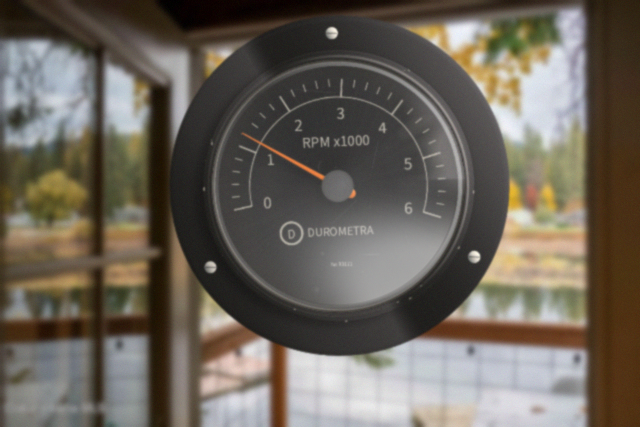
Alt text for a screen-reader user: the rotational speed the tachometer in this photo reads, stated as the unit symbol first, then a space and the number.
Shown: rpm 1200
